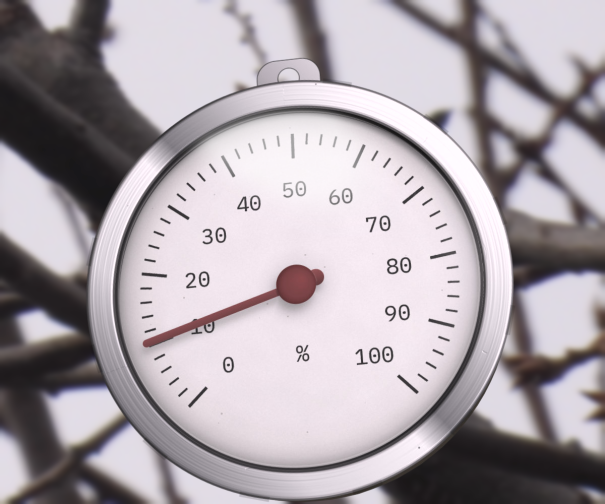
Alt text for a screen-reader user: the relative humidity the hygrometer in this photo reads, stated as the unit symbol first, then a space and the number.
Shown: % 10
